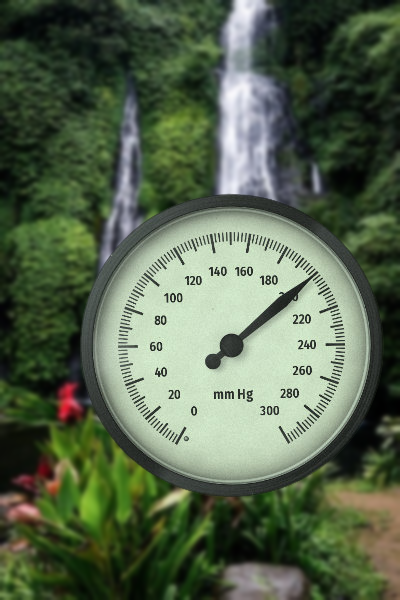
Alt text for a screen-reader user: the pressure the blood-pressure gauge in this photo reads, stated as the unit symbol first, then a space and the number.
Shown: mmHg 200
